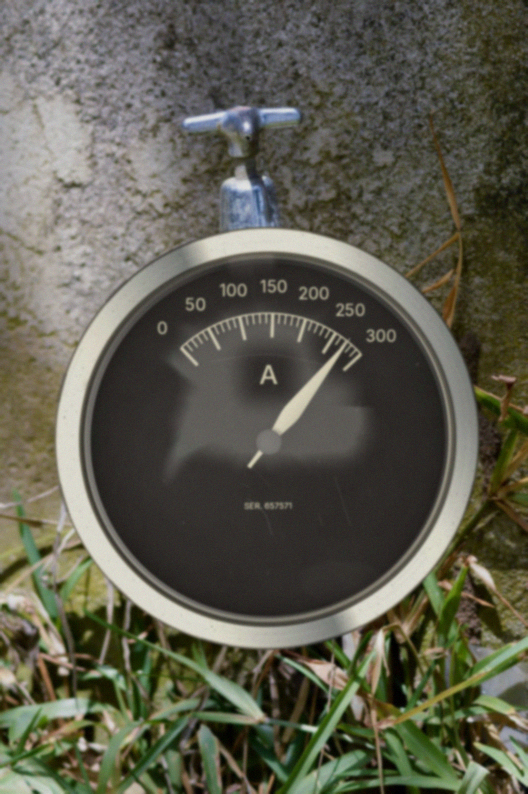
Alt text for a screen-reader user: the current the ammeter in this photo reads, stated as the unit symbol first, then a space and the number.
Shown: A 270
